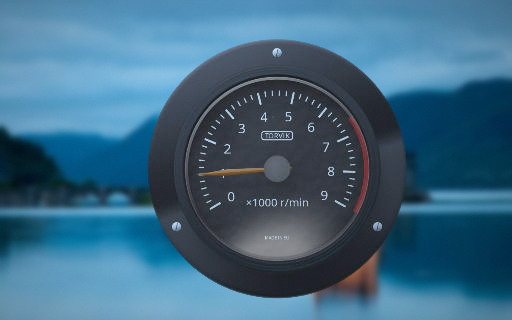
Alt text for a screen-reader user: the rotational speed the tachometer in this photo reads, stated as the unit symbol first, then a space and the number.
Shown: rpm 1000
